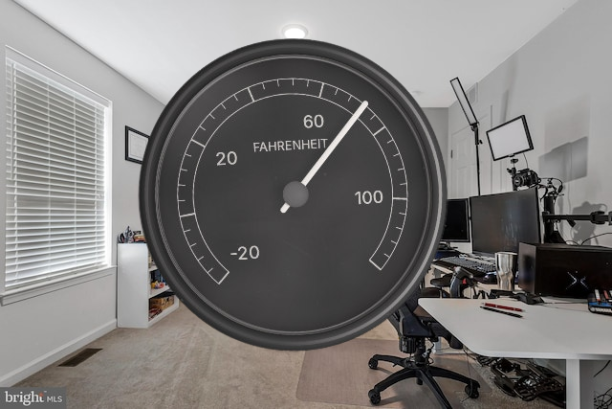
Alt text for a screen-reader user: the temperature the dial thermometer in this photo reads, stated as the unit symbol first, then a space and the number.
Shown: °F 72
